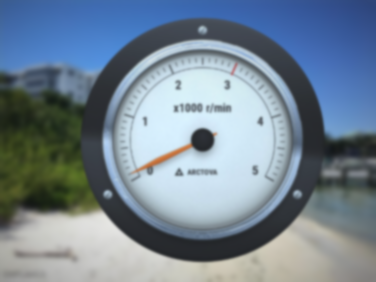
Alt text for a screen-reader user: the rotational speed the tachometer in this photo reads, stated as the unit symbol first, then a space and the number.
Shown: rpm 100
